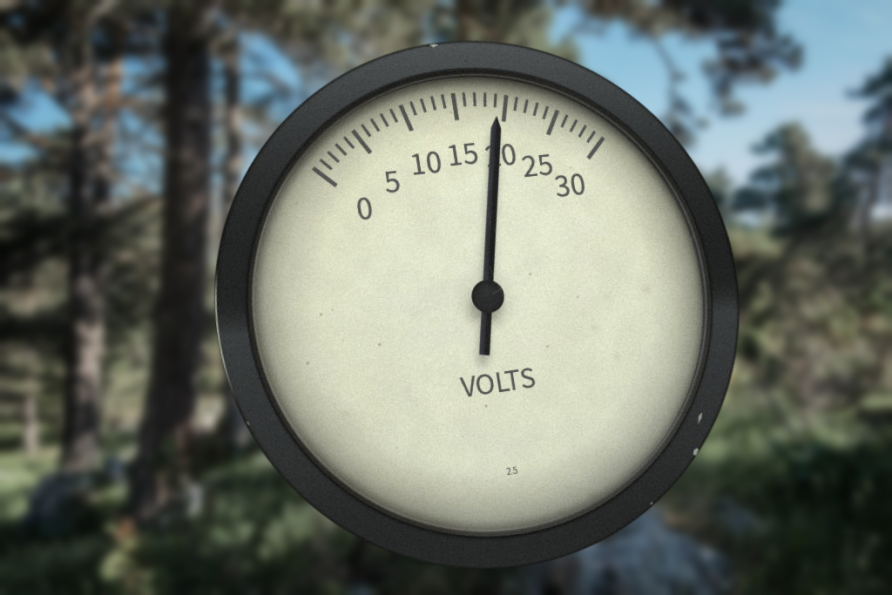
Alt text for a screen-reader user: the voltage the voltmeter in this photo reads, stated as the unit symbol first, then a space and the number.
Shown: V 19
